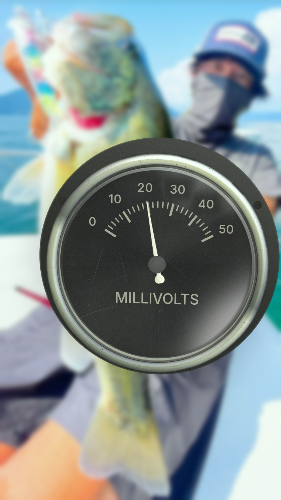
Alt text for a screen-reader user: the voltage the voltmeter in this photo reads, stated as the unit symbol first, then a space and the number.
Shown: mV 20
